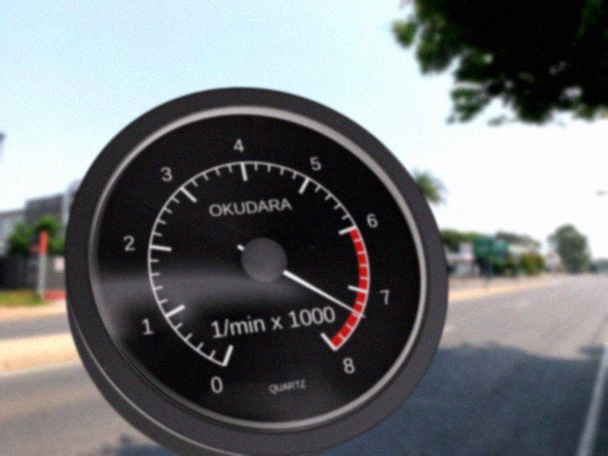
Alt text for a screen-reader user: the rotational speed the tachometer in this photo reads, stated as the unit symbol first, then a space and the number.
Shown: rpm 7400
